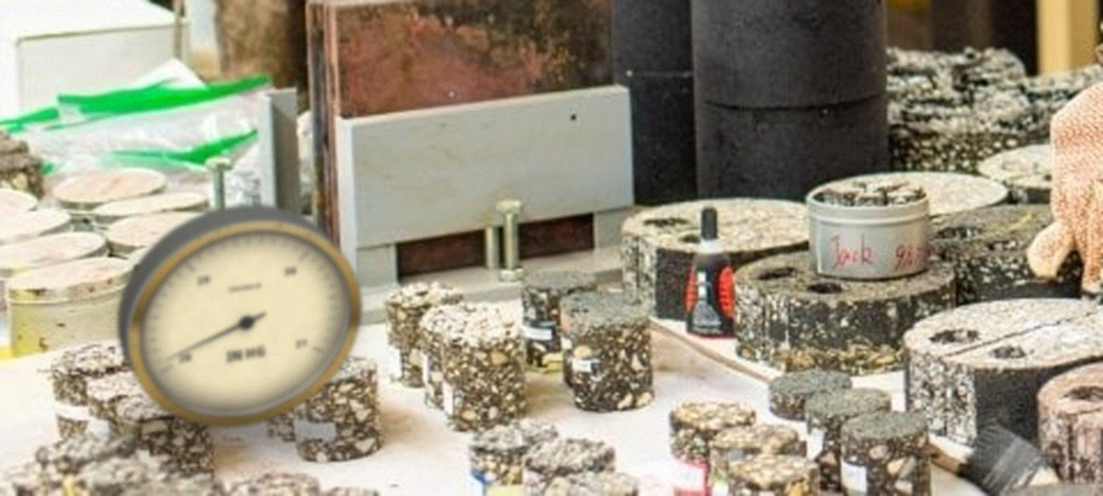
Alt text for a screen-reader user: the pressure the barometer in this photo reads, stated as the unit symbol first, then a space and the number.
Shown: inHg 28.1
